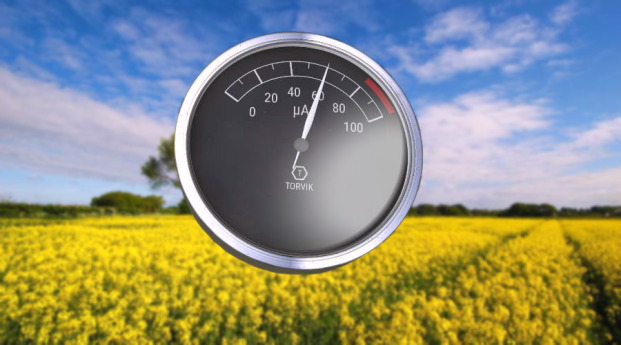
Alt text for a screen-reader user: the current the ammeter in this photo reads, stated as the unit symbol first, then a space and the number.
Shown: µA 60
